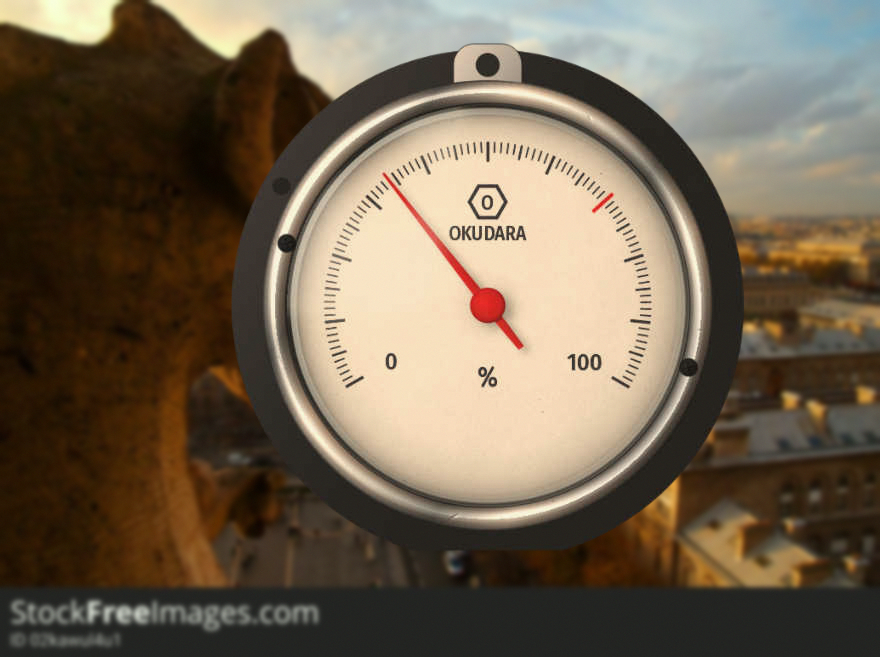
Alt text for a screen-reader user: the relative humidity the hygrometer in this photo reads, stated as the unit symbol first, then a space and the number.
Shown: % 34
